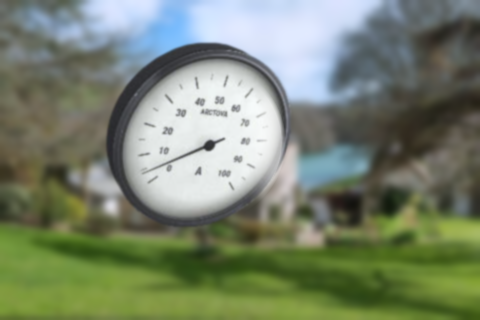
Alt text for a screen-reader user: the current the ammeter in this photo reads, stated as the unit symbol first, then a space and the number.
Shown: A 5
